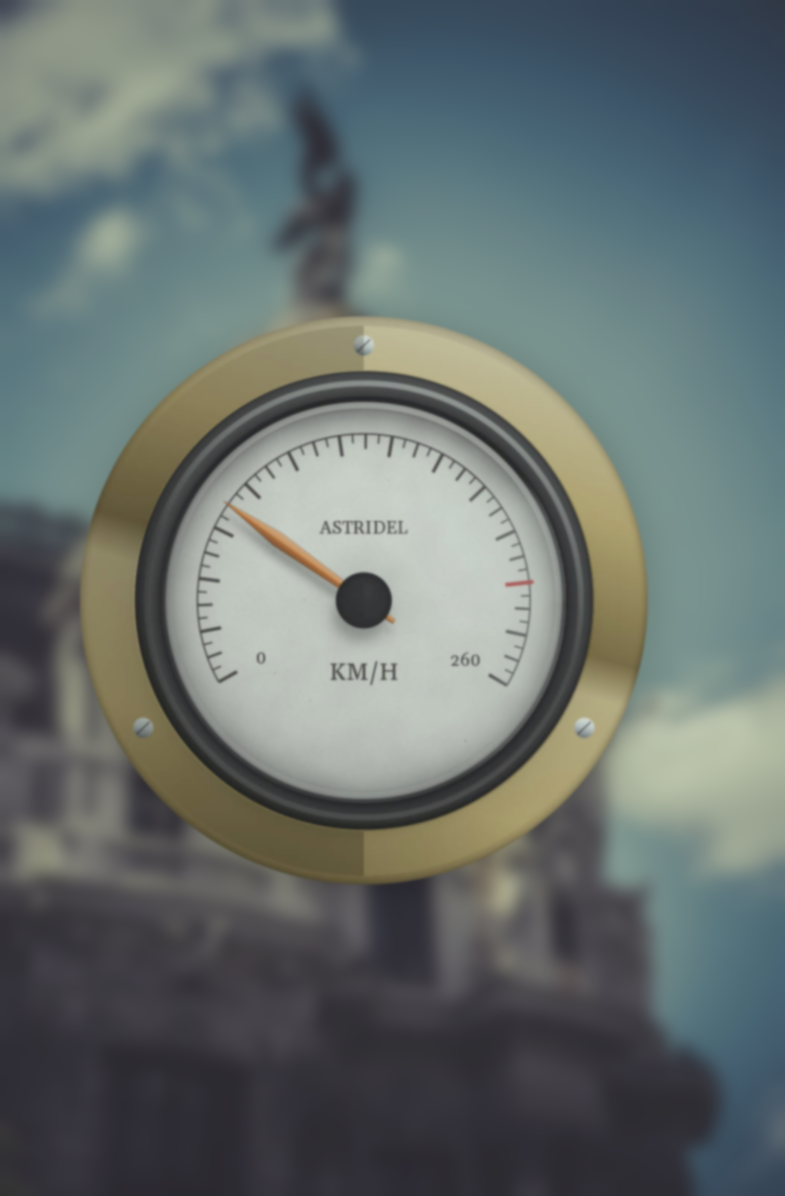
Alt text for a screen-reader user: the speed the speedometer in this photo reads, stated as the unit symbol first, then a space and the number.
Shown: km/h 70
